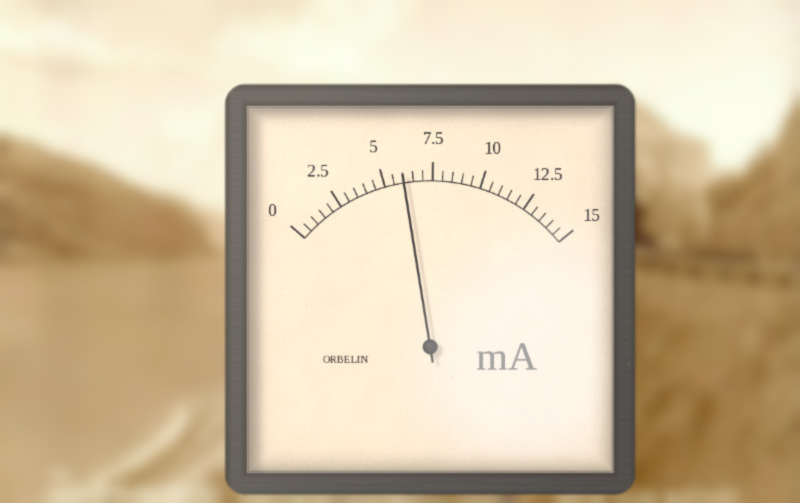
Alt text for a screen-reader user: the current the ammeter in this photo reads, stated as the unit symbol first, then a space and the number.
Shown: mA 6
